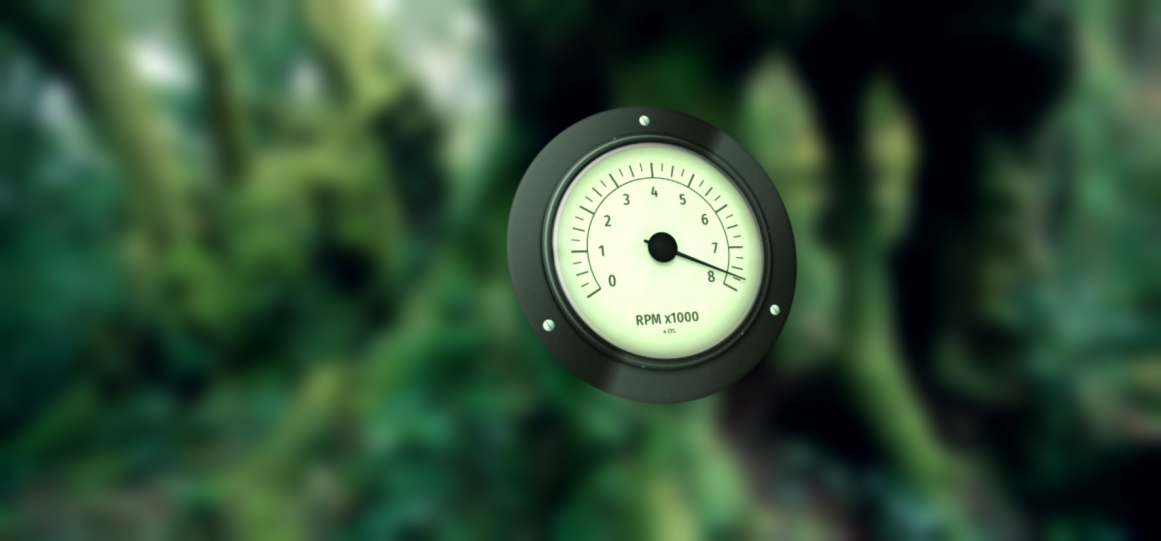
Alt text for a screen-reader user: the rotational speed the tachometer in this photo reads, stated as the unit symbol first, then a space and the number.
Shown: rpm 7750
